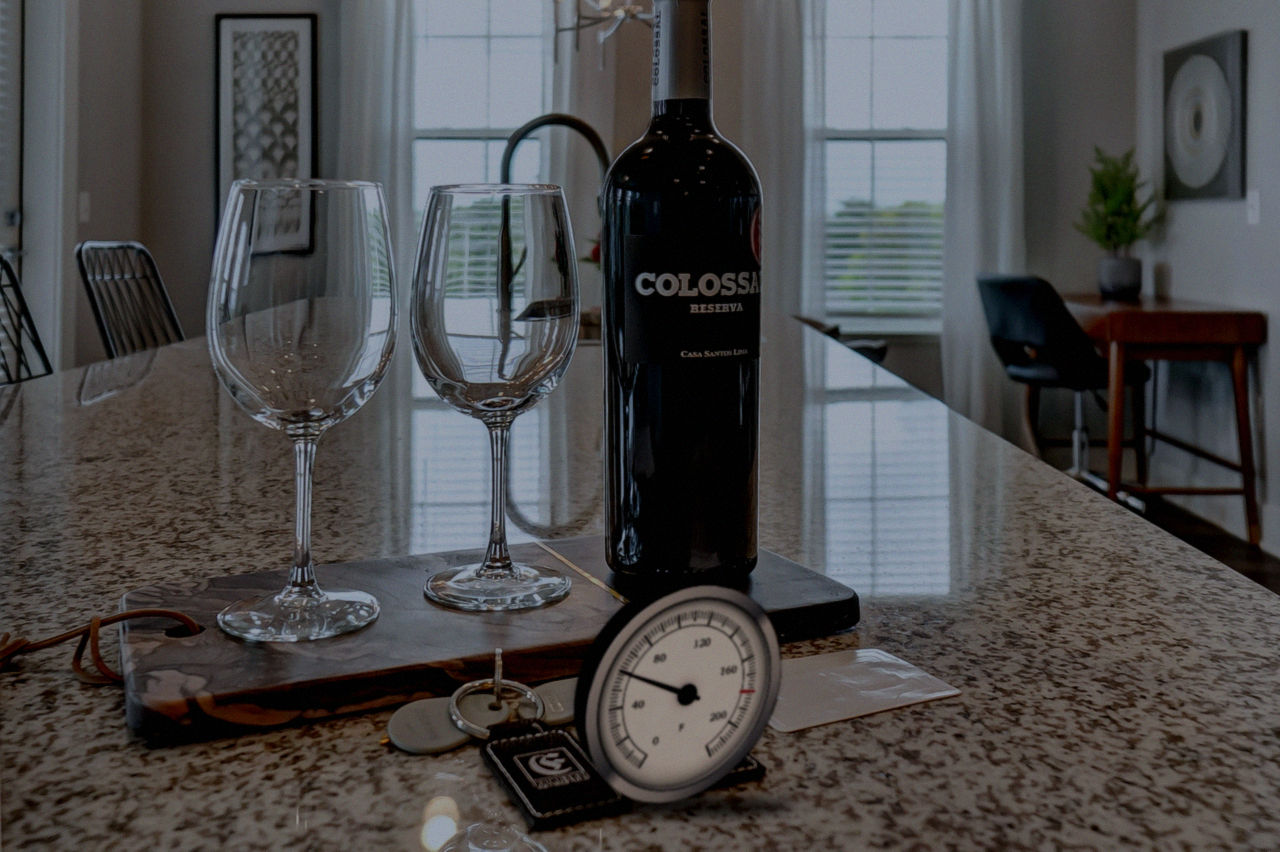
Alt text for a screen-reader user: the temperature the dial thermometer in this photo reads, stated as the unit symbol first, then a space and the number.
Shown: °F 60
